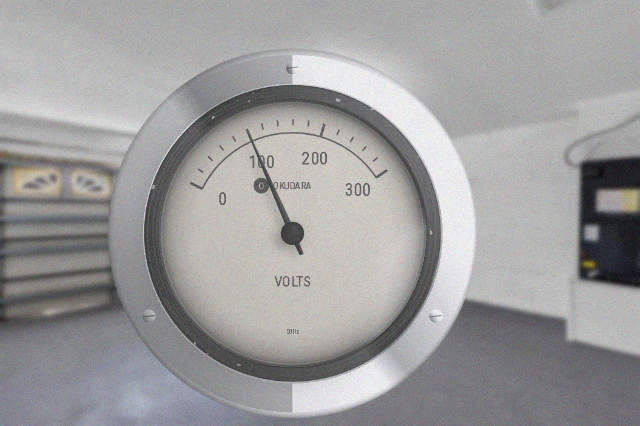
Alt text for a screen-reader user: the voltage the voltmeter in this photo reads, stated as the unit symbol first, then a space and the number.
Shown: V 100
